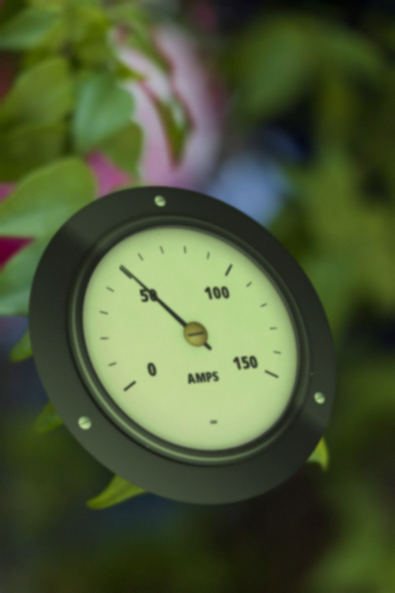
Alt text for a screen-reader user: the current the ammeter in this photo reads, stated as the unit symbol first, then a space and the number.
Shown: A 50
